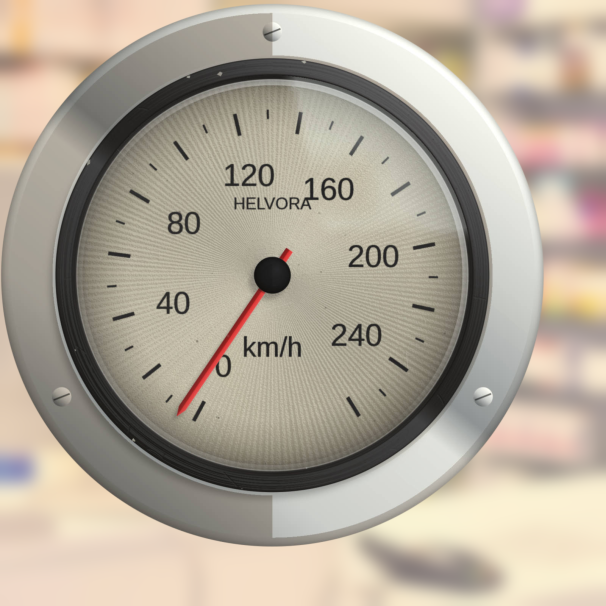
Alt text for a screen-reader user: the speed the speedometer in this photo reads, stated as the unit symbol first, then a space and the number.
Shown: km/h 5
